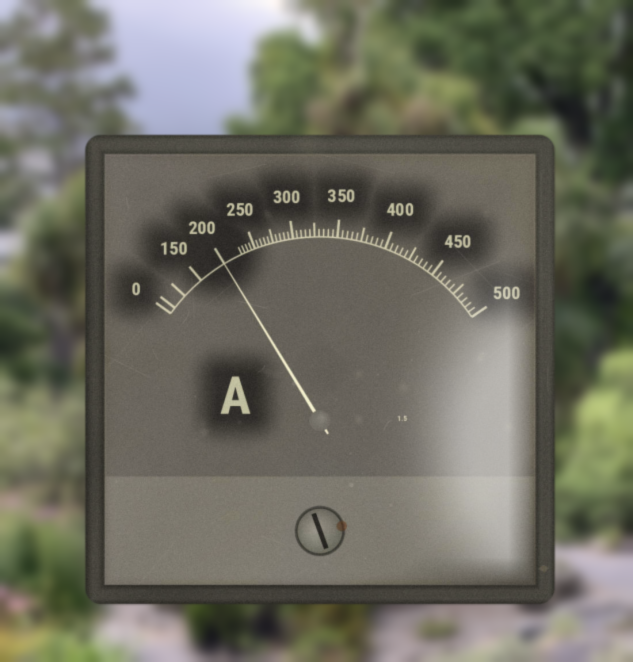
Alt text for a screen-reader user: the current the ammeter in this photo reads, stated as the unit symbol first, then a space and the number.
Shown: A 200
